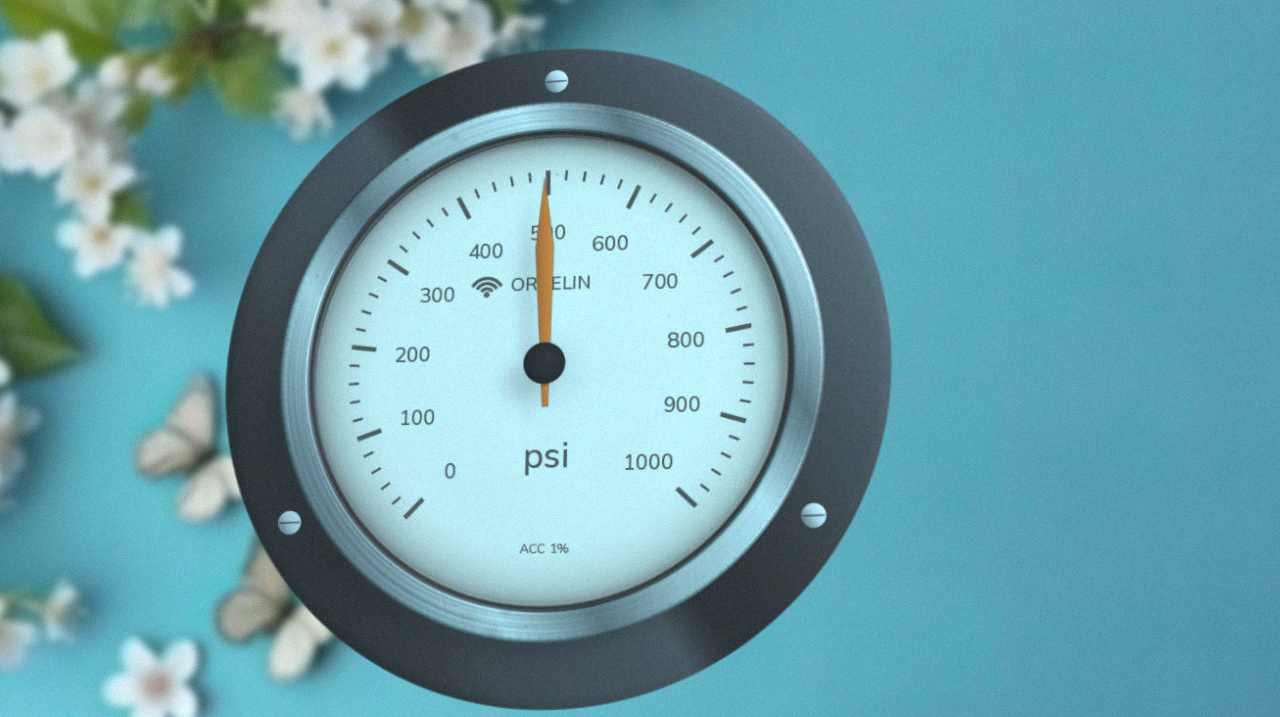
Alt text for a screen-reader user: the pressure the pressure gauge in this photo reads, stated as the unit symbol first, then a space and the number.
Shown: psi 500
